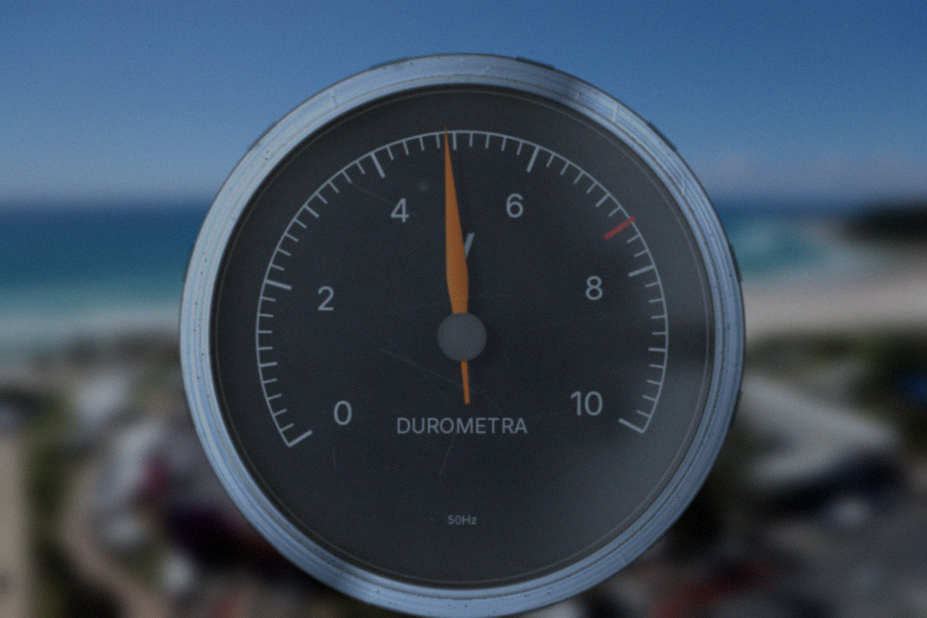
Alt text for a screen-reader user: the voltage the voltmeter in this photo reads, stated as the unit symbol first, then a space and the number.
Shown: V 4.9
